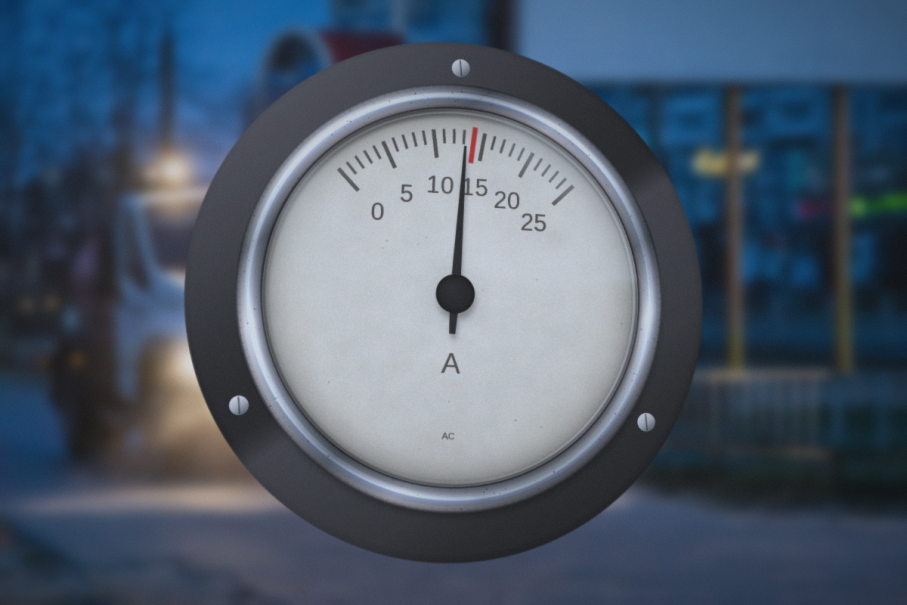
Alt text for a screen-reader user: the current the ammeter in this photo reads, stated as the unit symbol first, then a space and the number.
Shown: A 13
